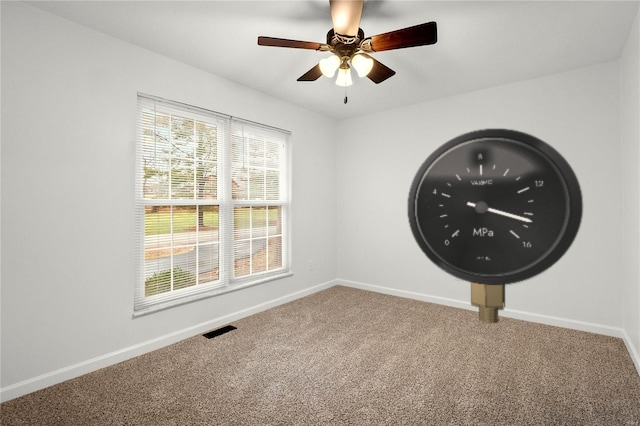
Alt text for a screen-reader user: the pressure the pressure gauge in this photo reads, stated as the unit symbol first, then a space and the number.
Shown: MPa 14.5
